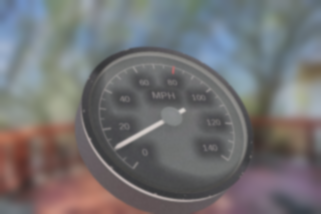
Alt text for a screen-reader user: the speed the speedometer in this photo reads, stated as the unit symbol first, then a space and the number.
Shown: mph 10
